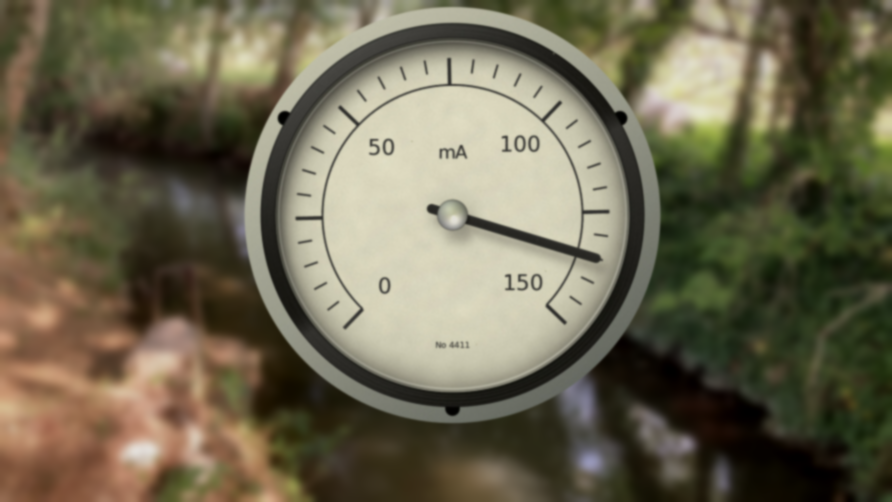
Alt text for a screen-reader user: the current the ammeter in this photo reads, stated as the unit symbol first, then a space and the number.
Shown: mA 135
